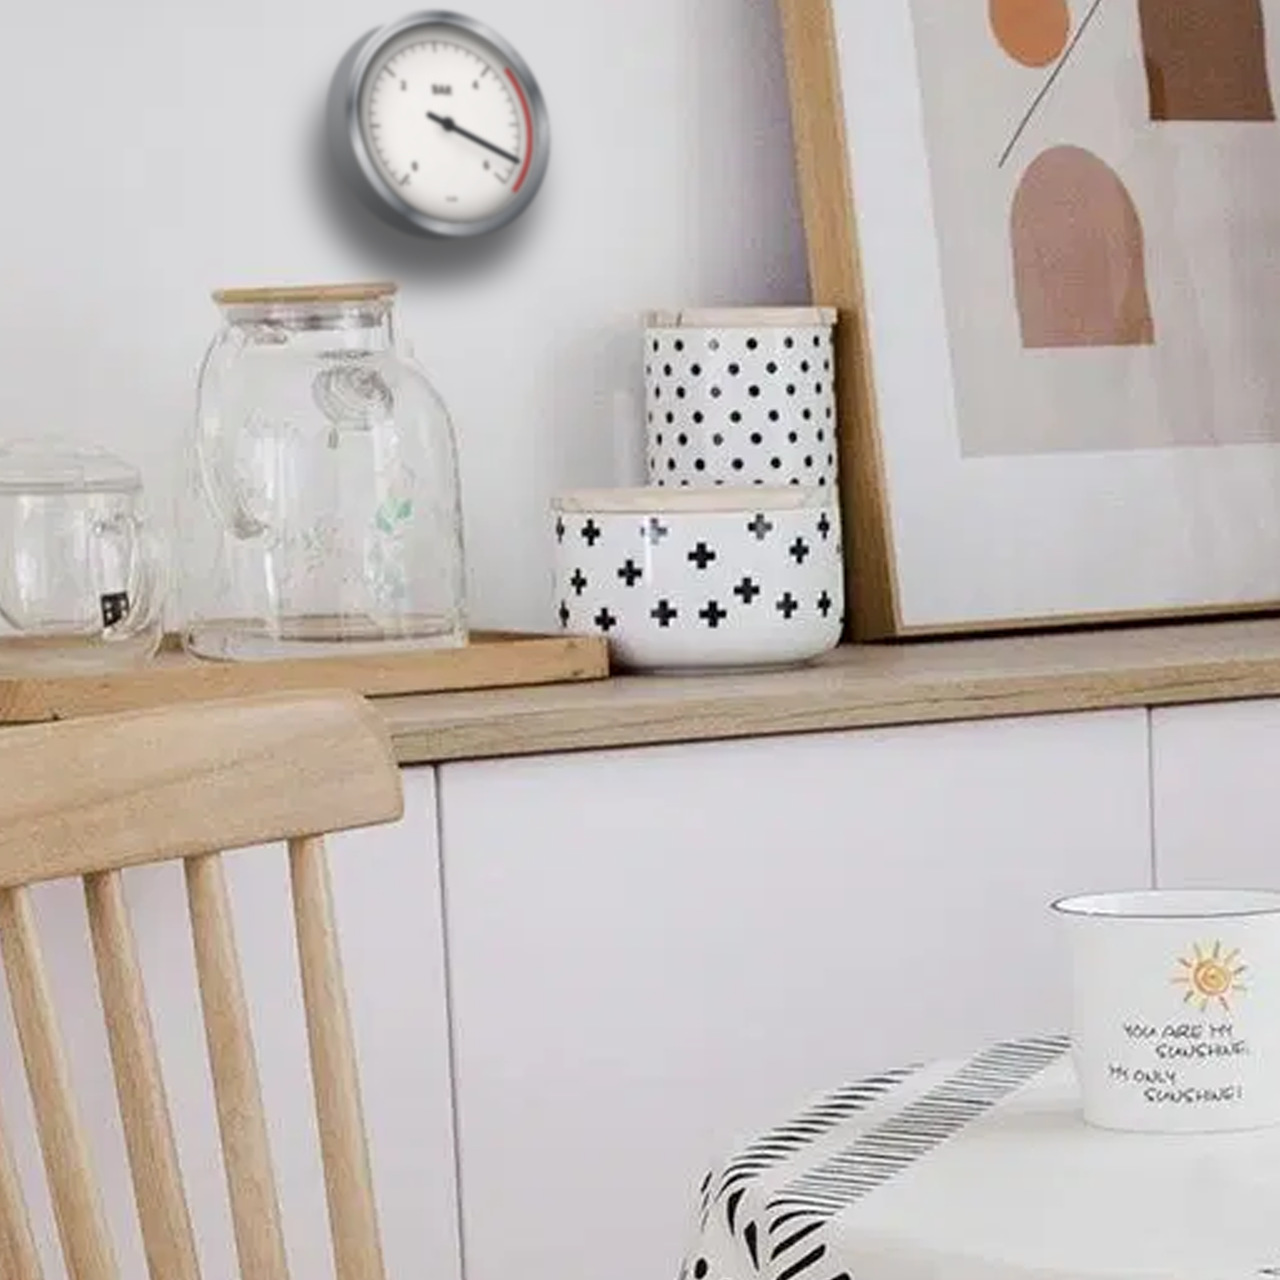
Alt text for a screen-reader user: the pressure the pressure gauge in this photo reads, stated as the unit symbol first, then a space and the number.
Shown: bar 5.6
